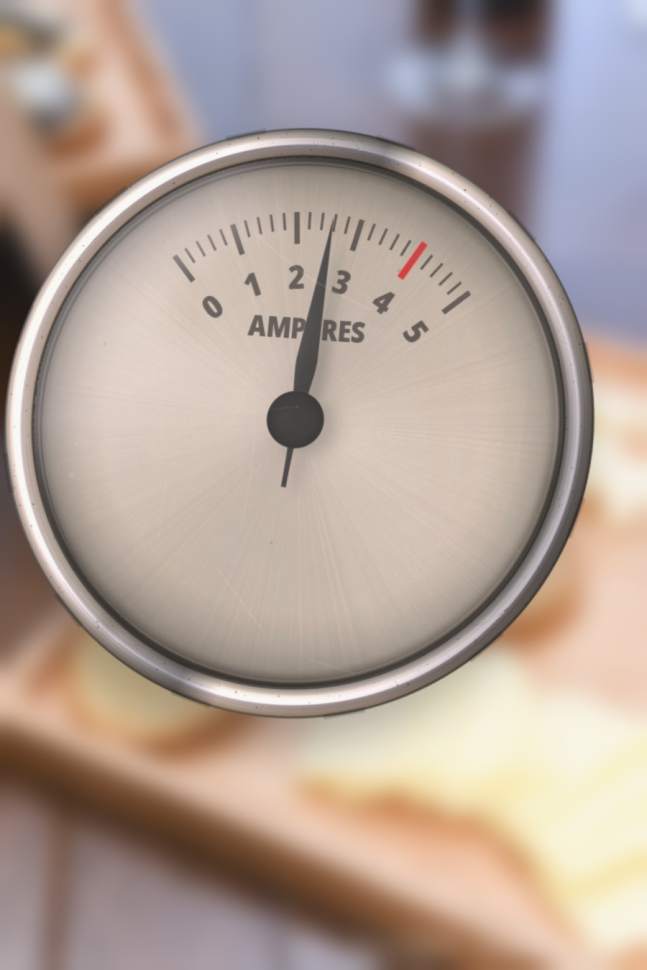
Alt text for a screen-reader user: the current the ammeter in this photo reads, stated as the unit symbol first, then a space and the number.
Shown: A 2.6
